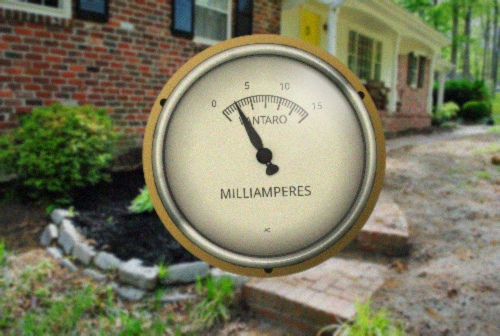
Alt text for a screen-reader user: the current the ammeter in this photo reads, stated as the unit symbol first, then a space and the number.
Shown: mA 2.5
